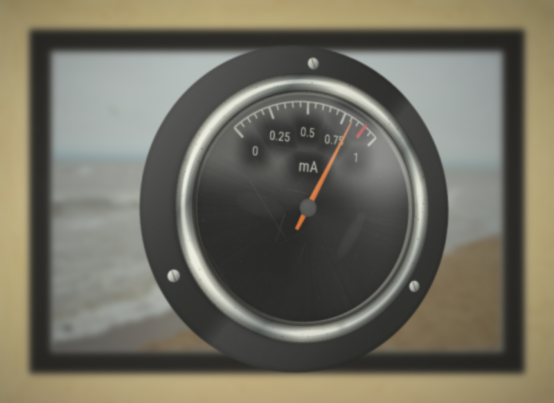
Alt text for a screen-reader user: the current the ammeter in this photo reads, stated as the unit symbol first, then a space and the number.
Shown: mA 0.8
